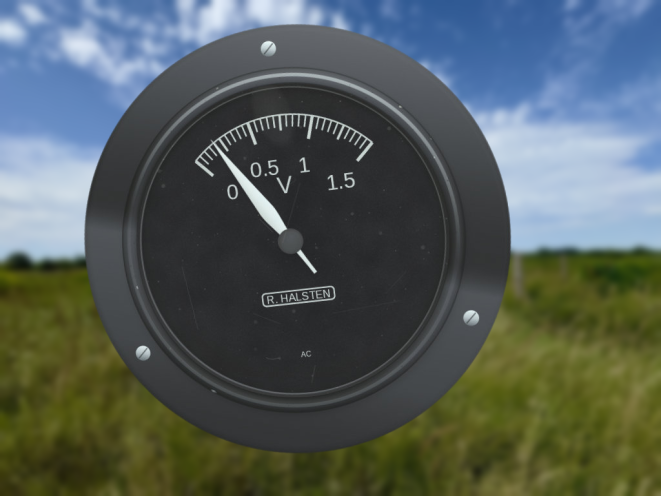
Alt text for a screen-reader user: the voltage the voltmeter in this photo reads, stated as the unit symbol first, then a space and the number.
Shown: V 0.2
